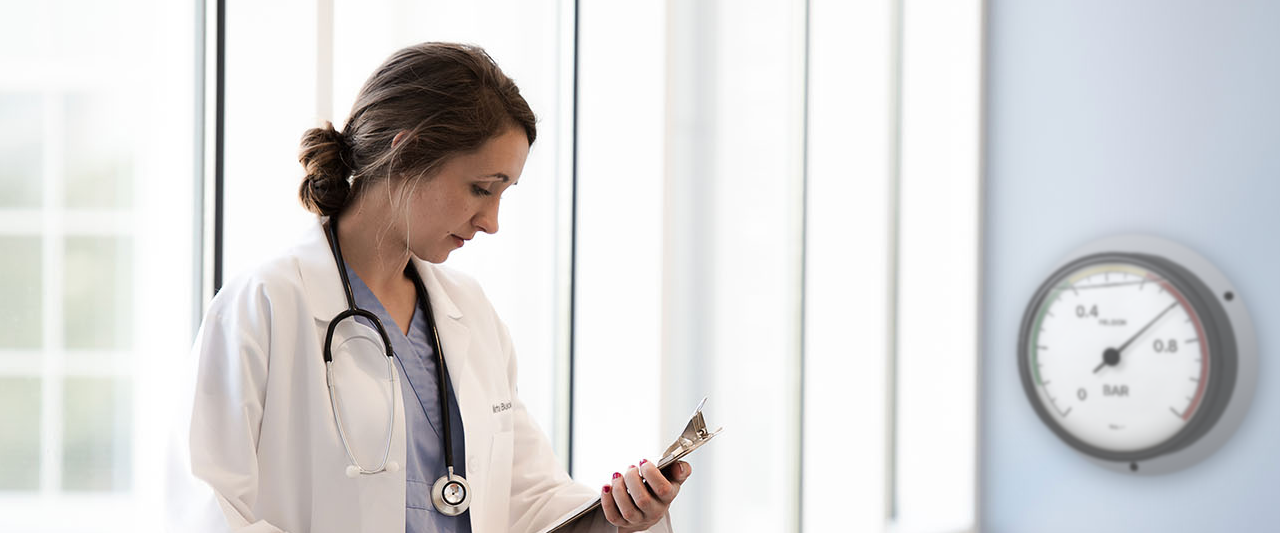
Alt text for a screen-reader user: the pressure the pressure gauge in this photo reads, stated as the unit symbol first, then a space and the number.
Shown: bar 0.7
